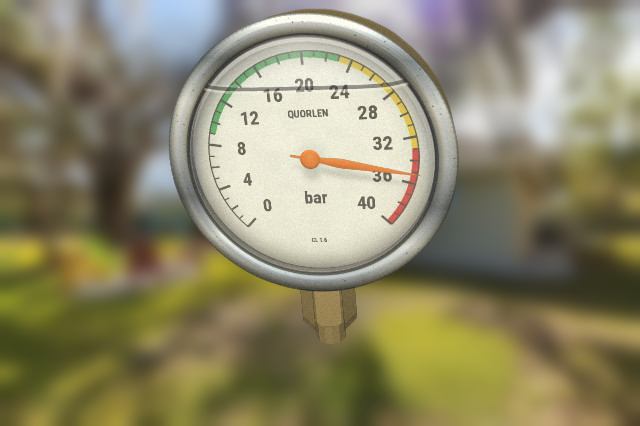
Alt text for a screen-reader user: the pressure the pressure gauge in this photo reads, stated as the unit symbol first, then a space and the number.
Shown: bar 35
